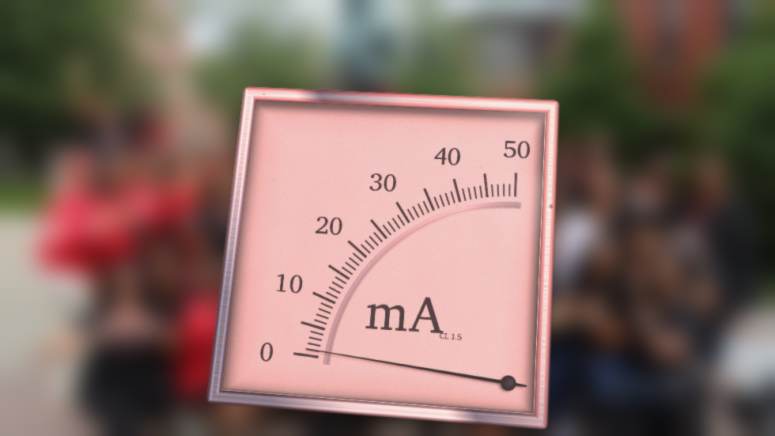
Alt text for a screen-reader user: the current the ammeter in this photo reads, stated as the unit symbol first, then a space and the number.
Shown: mA 1
